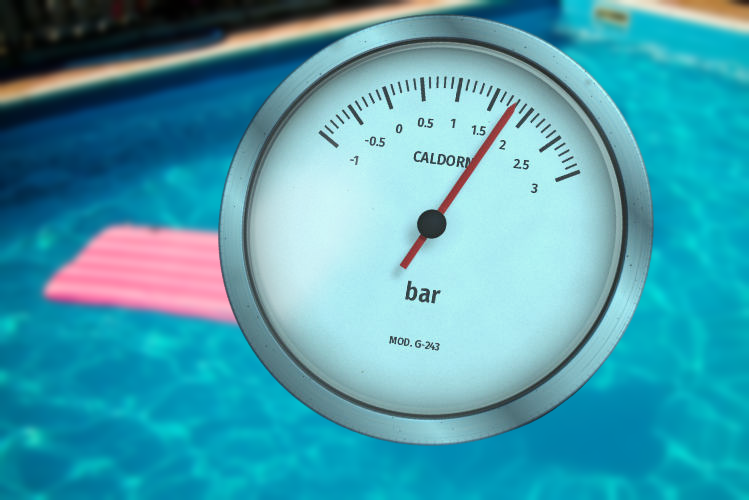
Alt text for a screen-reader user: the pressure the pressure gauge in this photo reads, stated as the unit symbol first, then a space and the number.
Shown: bar 1.8
